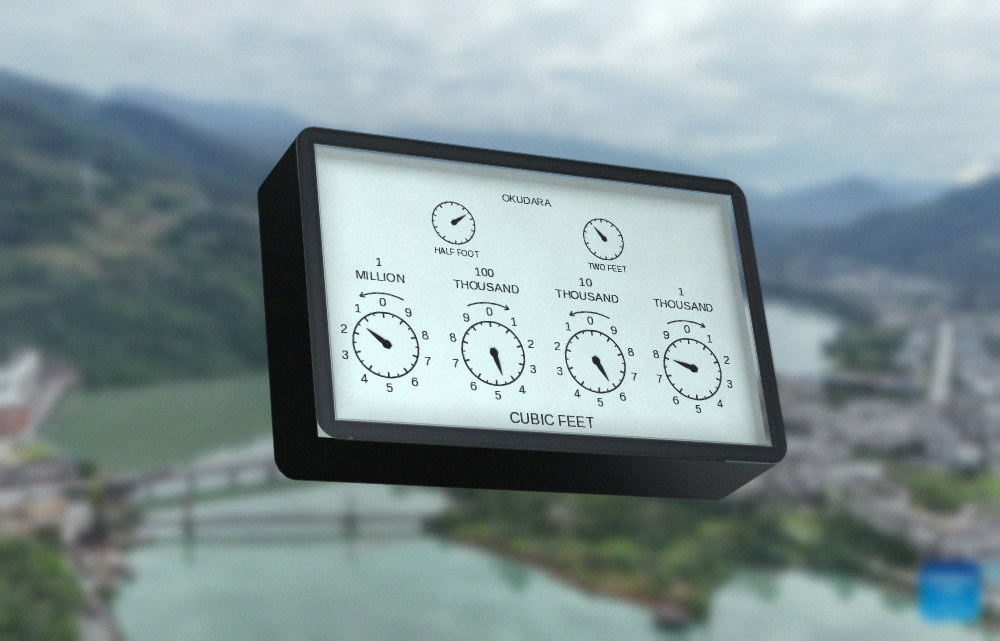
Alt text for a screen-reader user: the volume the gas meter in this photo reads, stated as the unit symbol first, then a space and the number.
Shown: ft³ 145800
